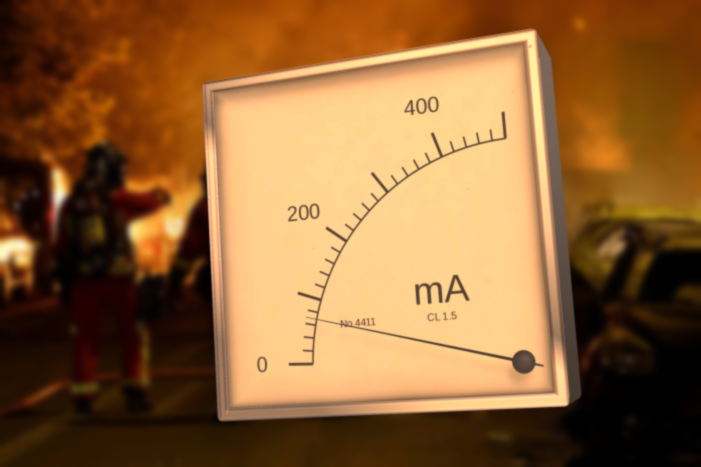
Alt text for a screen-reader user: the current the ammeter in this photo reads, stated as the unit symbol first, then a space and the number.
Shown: mA 70
